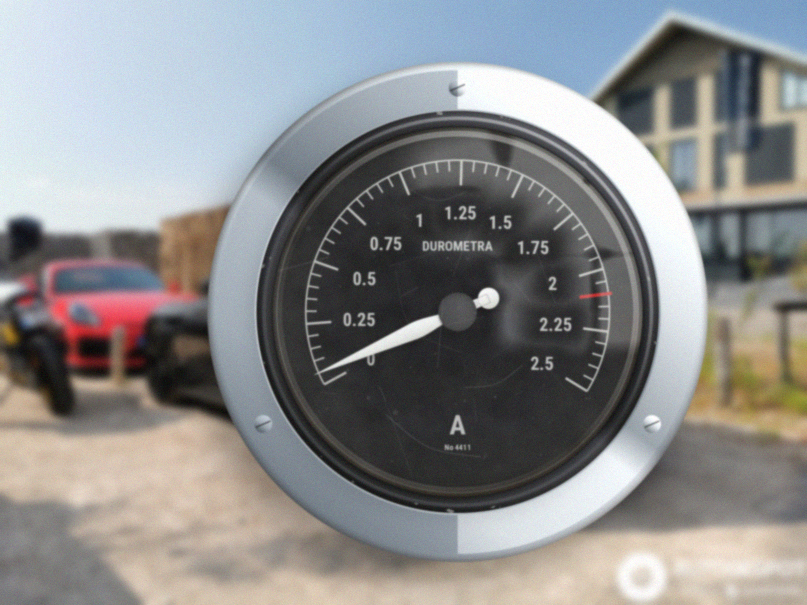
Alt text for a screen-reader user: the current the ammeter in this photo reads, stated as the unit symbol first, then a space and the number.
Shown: A 0.05
